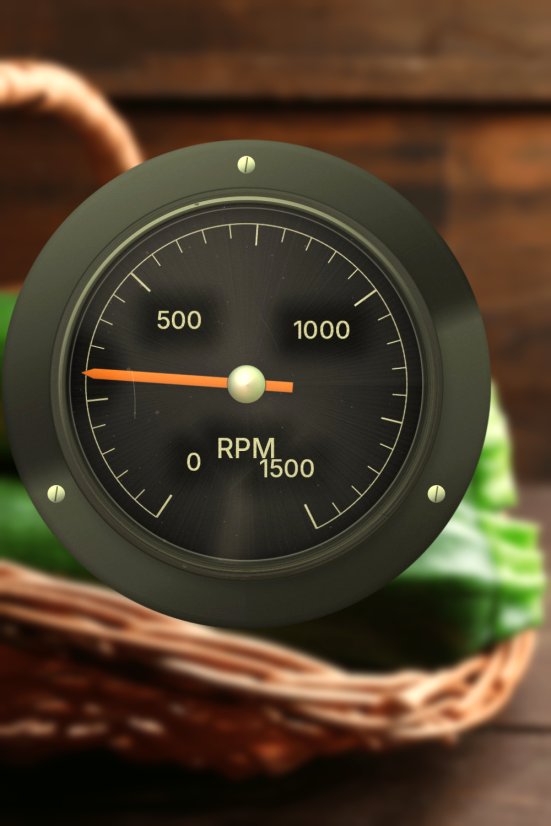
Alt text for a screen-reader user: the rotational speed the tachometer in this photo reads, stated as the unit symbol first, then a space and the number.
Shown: rpm 300
